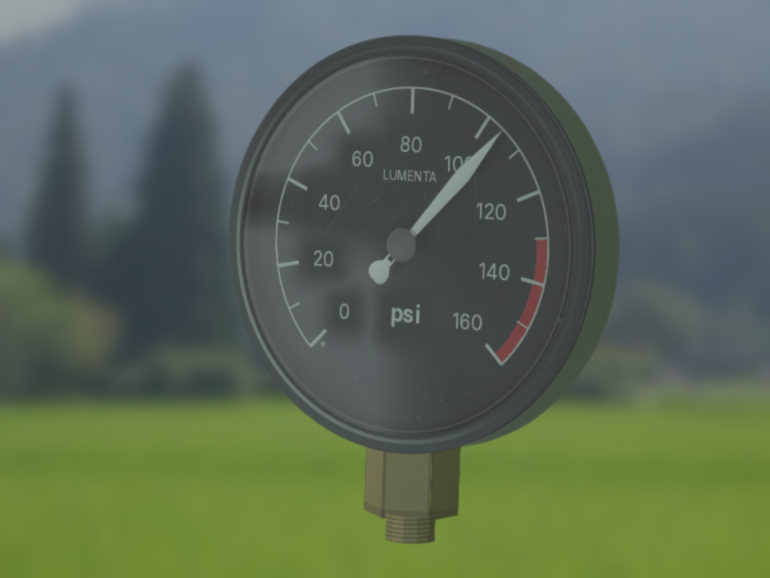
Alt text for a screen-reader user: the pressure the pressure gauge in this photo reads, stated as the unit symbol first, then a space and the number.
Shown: psi 105
